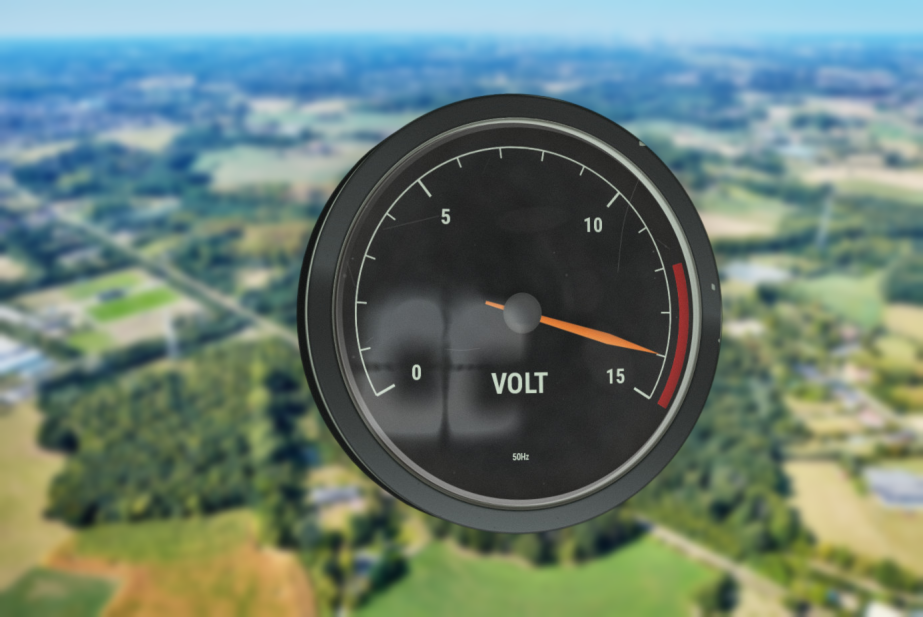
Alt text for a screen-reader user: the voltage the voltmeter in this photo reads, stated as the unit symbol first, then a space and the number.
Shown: V 14
